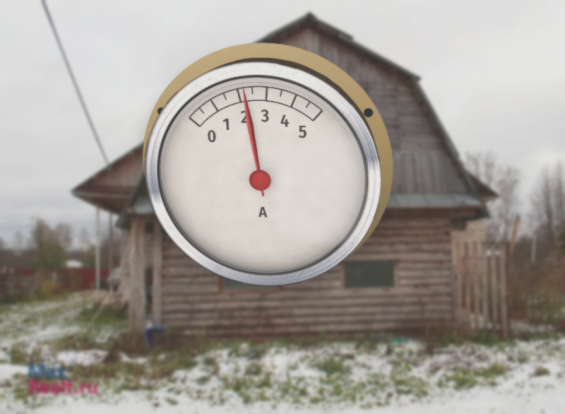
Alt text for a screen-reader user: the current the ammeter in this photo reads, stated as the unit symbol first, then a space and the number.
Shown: A 2.25
